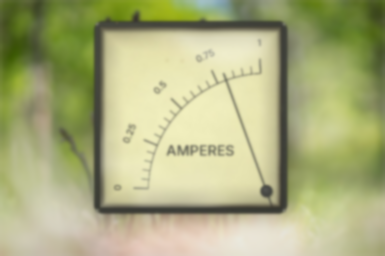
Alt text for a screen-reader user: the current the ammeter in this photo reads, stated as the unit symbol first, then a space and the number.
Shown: A 0.8
